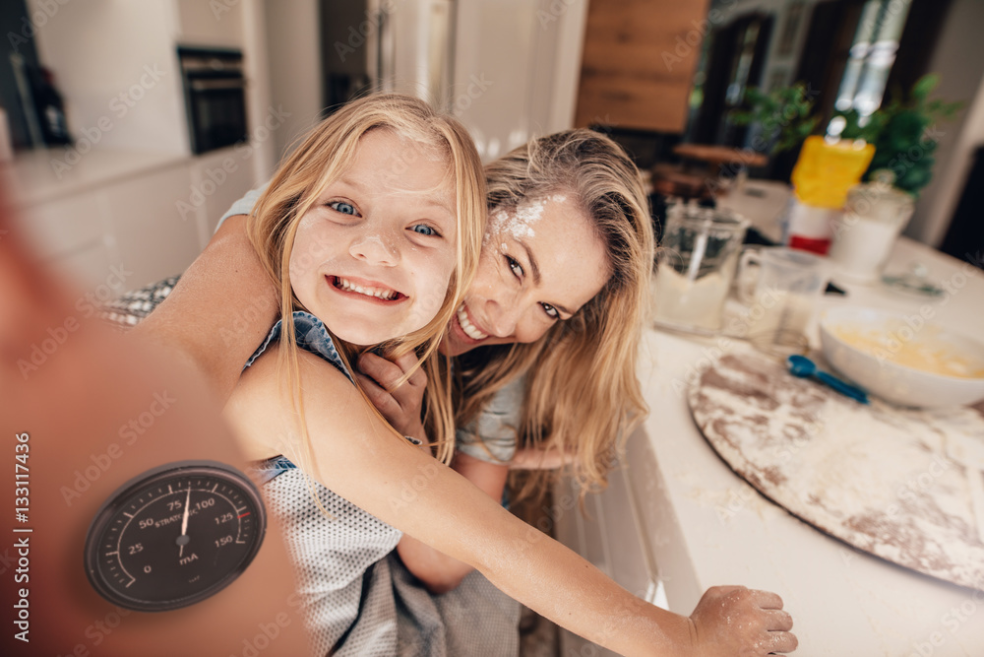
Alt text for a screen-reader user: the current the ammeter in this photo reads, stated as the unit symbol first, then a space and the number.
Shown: mA 85
